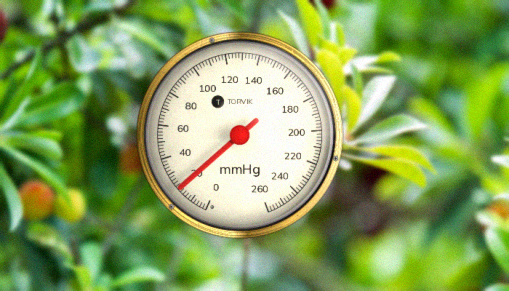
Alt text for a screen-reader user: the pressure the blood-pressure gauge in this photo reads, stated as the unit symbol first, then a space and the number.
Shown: mmHg 20
